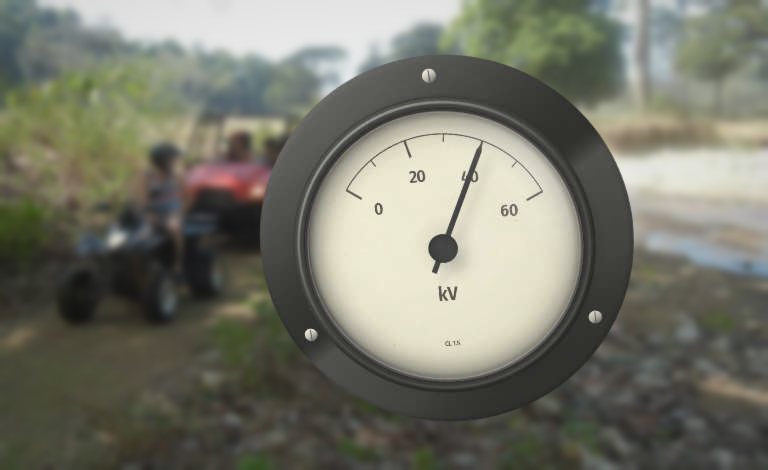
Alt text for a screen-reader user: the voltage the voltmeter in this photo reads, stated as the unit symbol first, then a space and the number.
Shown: kV 40
